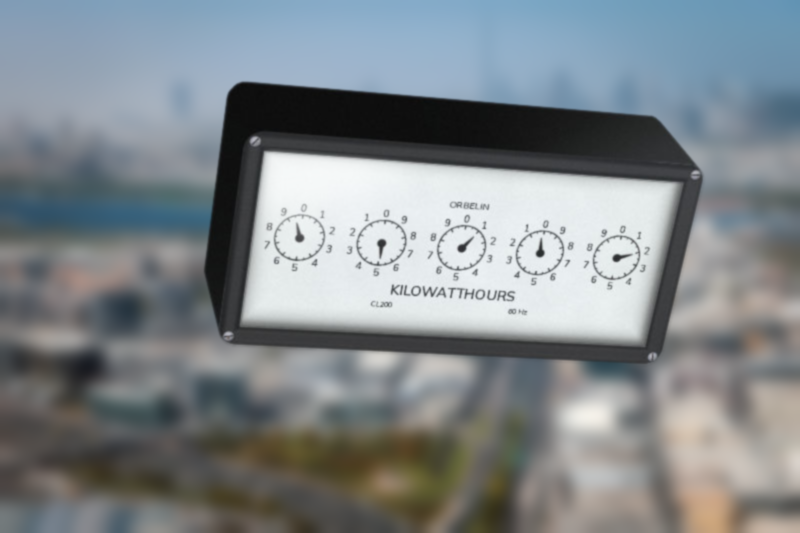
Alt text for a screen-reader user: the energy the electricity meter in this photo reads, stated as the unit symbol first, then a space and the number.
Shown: kWh 95102
